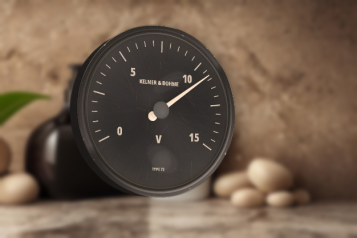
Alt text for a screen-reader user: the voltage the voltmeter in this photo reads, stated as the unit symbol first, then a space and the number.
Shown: V 10.75
